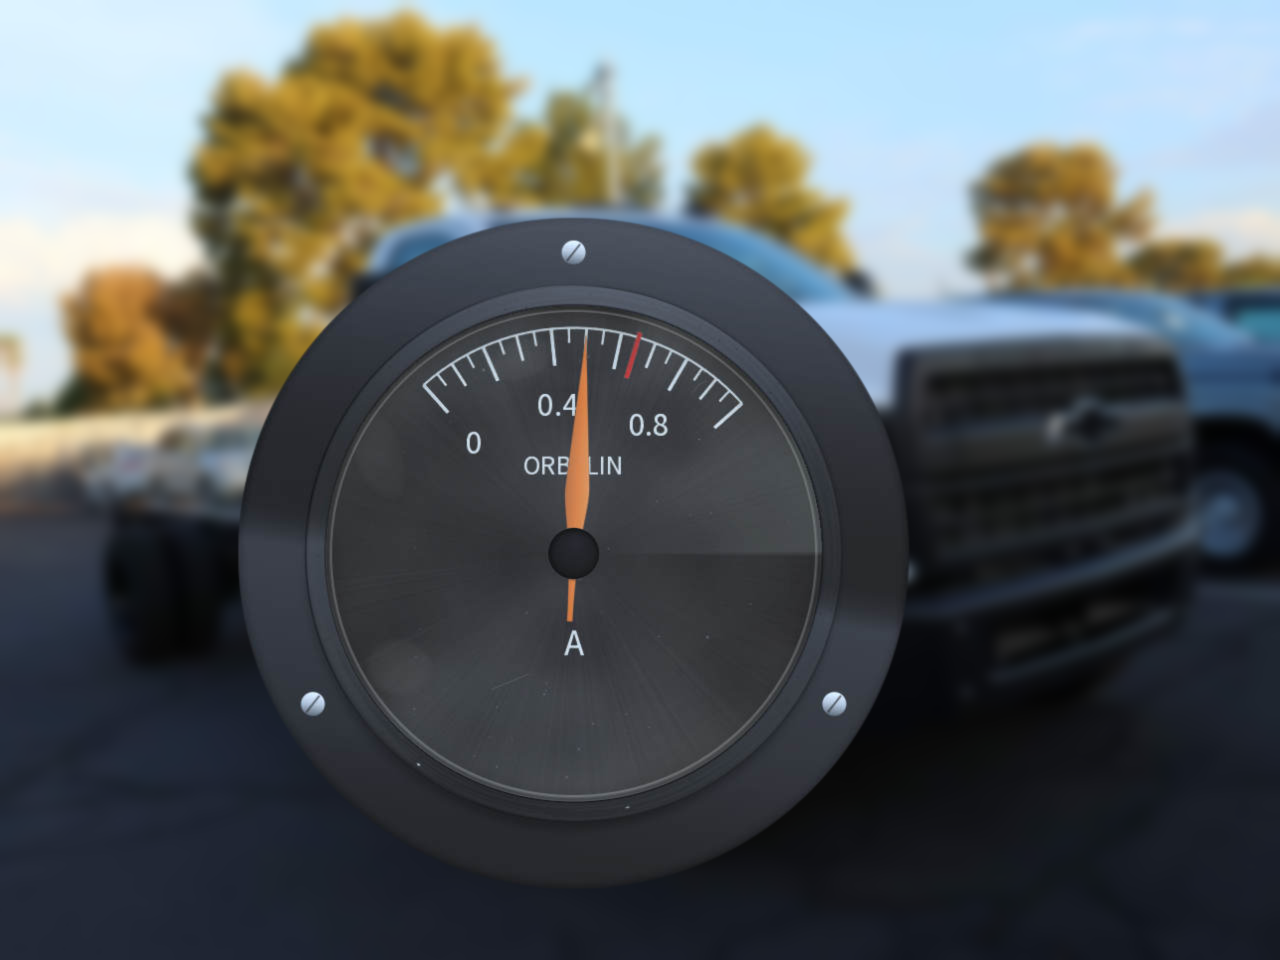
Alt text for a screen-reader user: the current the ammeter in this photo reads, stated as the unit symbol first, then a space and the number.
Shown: A 0.5
